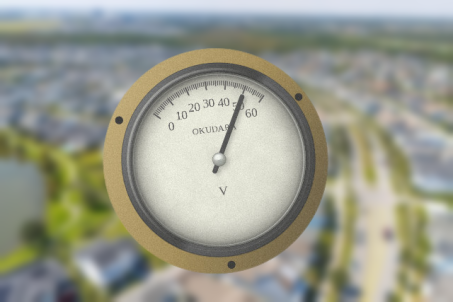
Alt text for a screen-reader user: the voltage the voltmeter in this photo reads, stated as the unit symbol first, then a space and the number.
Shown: V 50
